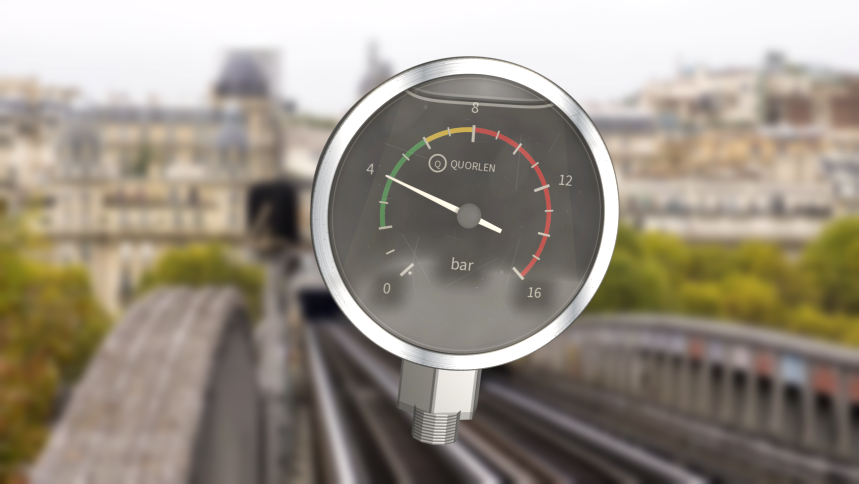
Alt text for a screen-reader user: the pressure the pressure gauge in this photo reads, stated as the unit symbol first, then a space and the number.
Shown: bar 4
